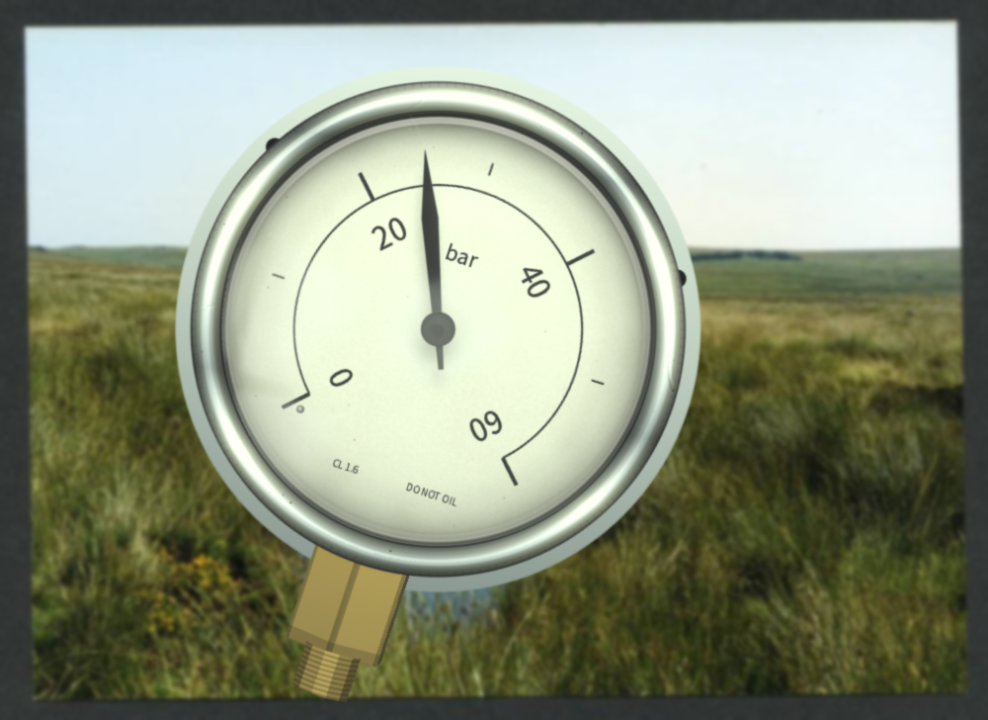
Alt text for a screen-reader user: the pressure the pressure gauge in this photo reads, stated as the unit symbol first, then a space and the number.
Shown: bar 25
